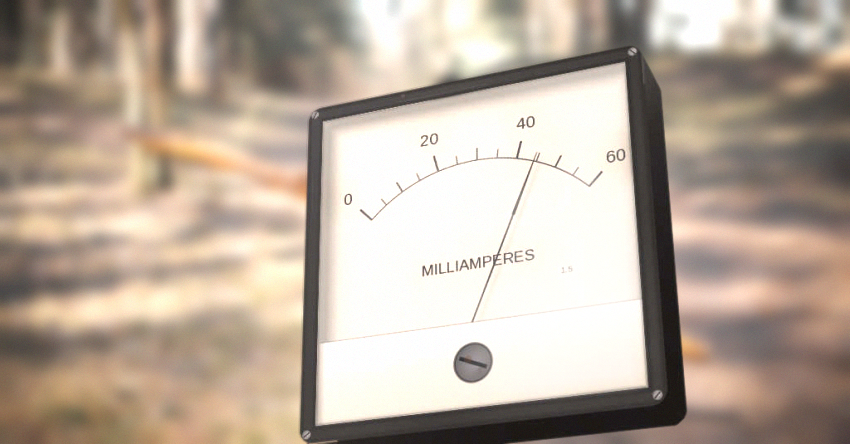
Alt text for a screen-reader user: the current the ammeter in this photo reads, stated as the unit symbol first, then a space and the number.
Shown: mA 45
